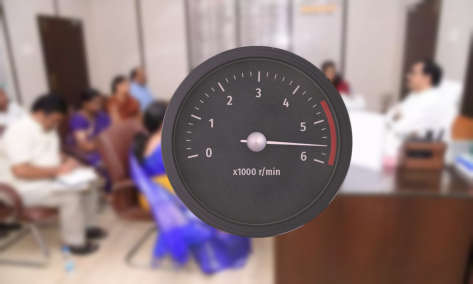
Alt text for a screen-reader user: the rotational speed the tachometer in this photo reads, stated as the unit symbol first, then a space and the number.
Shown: rpm 5600
